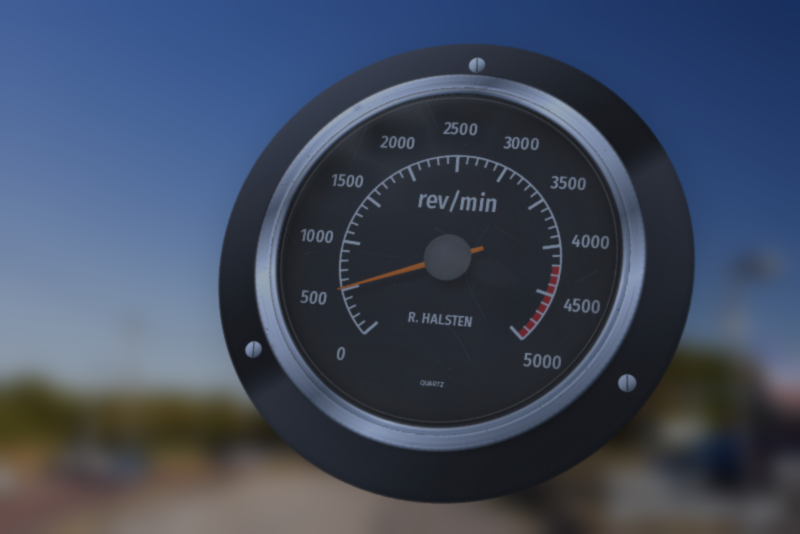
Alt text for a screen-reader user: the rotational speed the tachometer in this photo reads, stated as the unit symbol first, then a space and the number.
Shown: rpm 500
